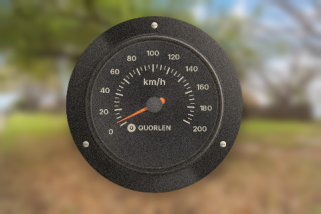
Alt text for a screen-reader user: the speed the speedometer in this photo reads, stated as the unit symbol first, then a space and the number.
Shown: km/h 5
